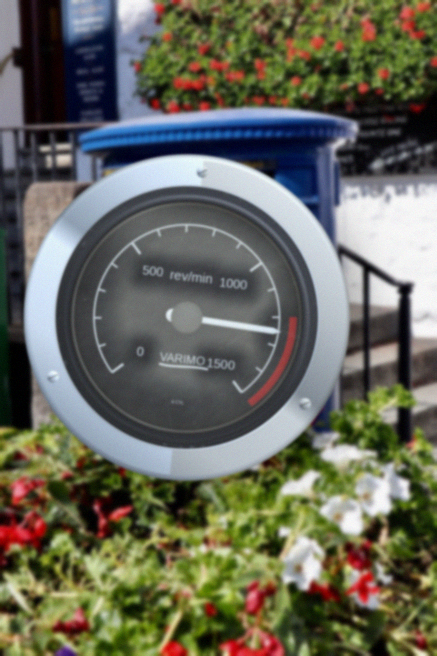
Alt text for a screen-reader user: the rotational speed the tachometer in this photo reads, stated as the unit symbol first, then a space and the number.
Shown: rpm 1250
